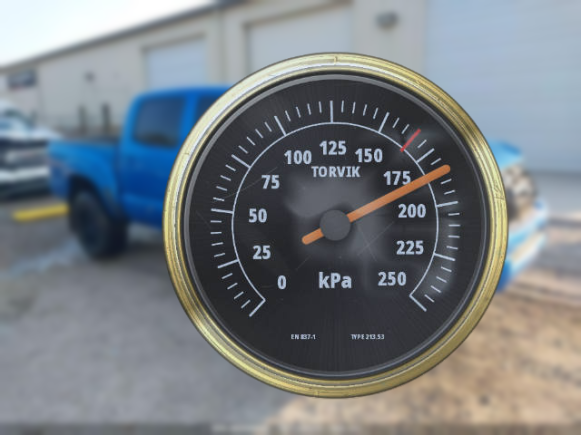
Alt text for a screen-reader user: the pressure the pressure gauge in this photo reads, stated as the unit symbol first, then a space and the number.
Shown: kPa 185
